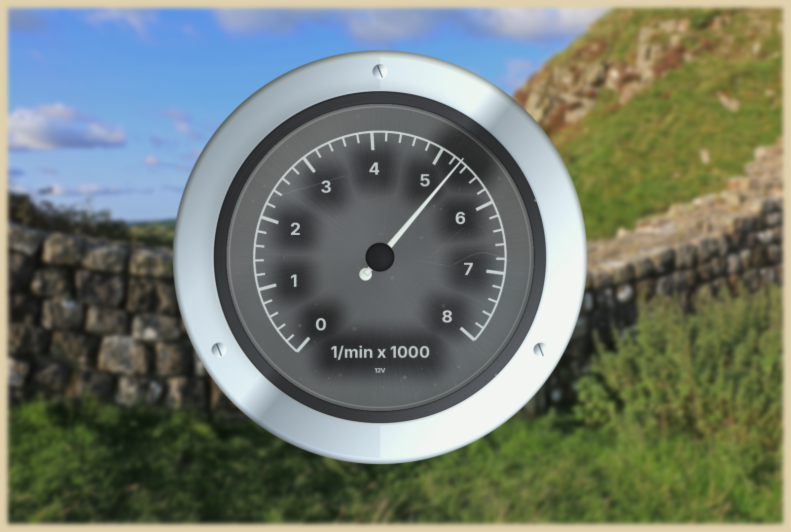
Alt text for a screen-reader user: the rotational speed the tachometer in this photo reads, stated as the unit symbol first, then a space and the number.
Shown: rpm 5300
